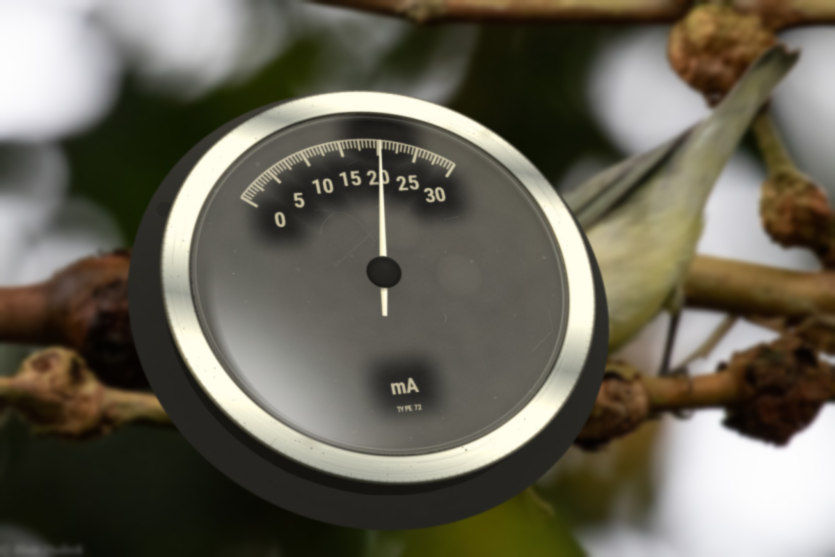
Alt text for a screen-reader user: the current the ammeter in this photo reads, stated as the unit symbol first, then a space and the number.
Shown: mA 20
